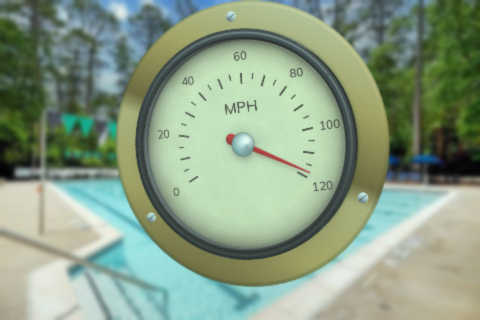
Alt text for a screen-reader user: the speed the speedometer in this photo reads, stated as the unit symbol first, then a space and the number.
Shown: mph 117.5
